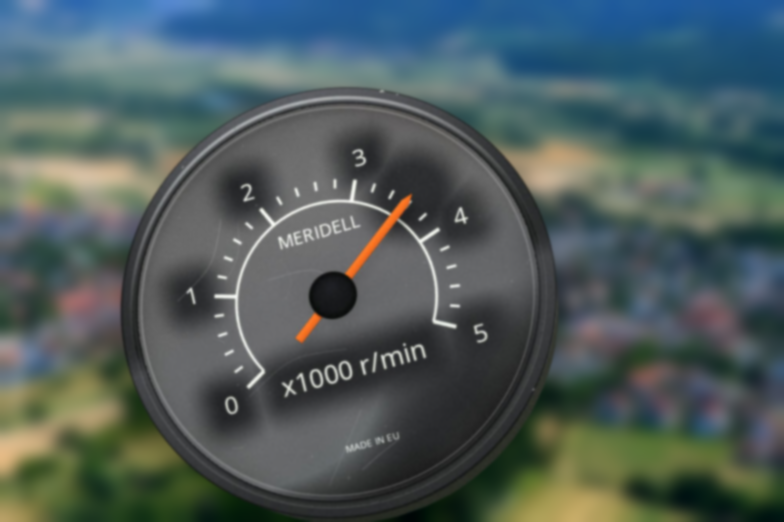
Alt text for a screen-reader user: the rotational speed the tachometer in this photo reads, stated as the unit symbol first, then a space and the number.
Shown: rpm 3600
